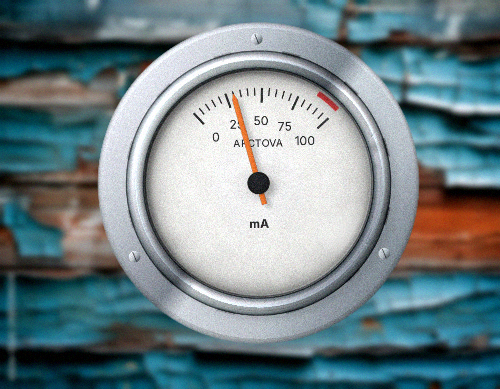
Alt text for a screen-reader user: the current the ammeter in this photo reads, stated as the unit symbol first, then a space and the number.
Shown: mA 30
